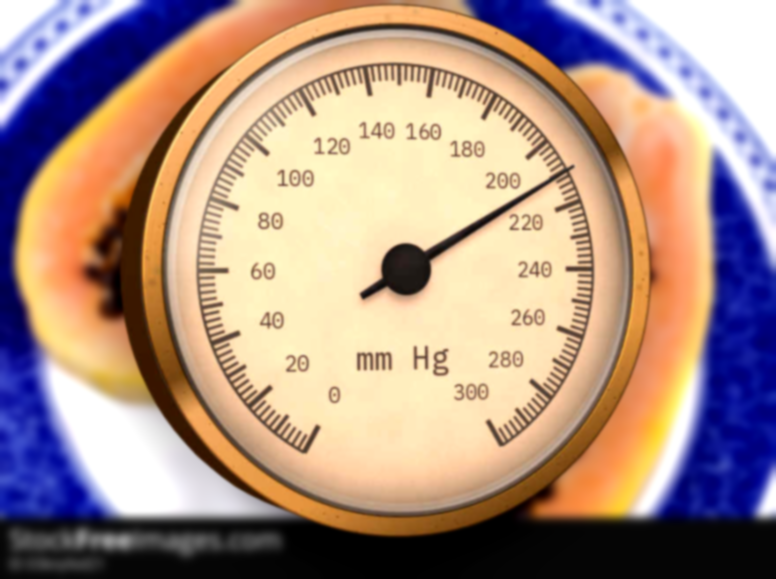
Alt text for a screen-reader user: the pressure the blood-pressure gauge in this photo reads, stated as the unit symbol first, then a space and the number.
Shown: mmHg 210
